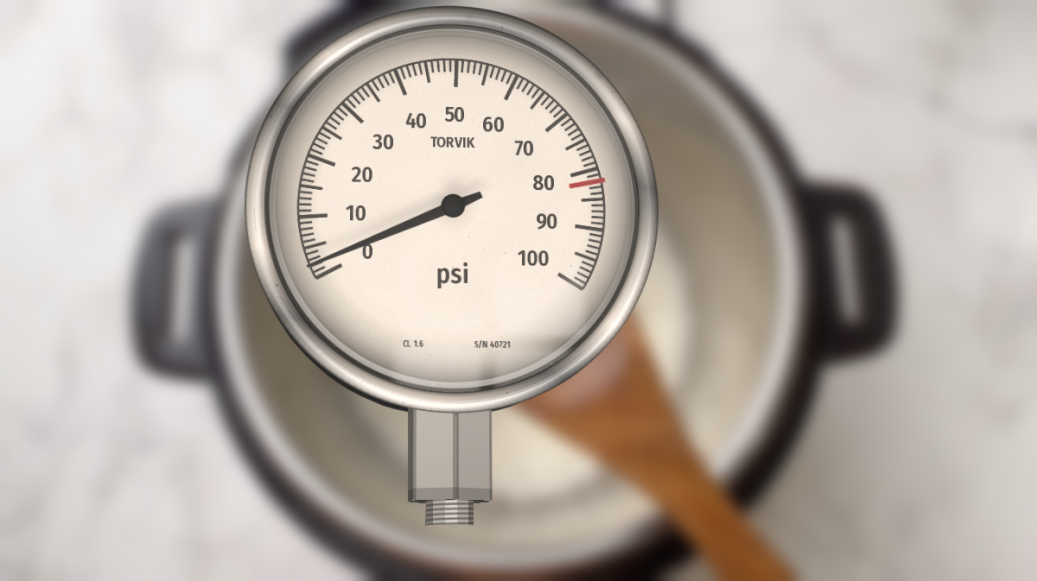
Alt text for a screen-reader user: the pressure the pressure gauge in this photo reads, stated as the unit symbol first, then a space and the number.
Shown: psi 2
